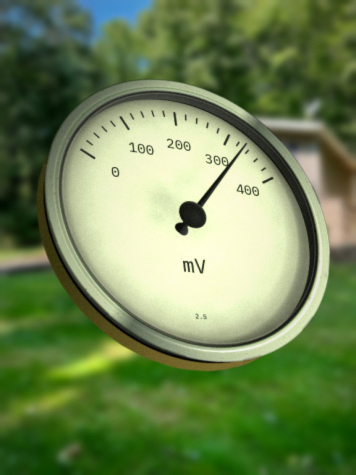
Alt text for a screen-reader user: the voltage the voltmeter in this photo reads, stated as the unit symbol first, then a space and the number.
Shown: mV 330
